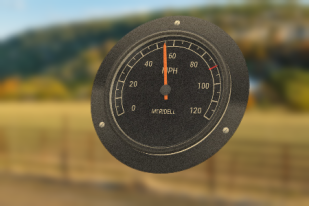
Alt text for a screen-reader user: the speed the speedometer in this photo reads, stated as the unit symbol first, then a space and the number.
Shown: mph 55
